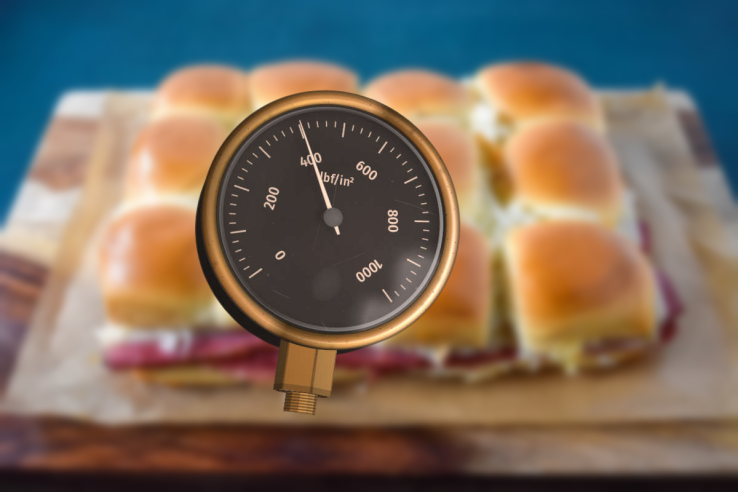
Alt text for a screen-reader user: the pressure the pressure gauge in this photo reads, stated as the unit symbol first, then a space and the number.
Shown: psi 400
